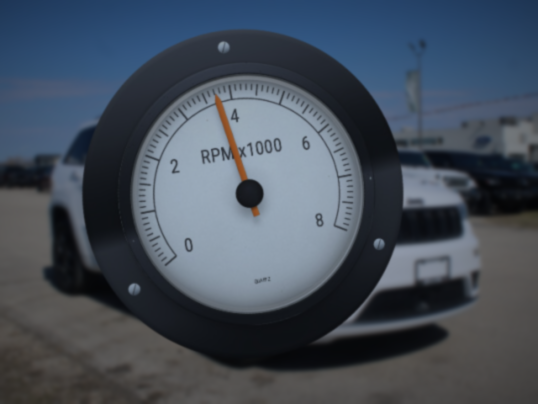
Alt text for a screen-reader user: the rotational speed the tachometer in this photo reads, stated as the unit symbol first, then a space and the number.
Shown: rpm 3700
